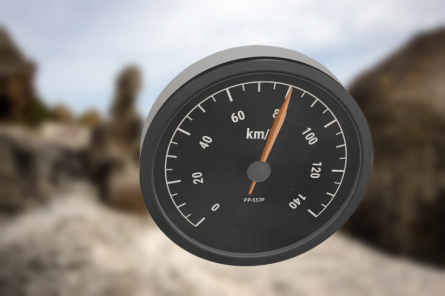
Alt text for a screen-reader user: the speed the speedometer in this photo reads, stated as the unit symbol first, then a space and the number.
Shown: km/h 80
